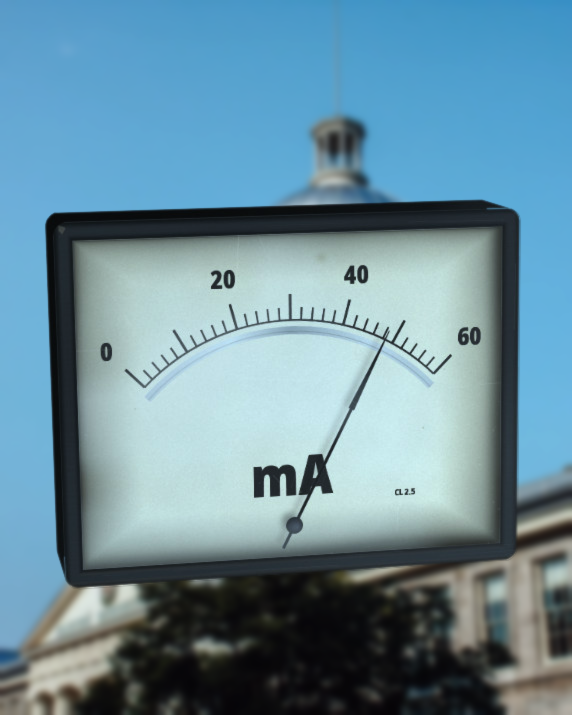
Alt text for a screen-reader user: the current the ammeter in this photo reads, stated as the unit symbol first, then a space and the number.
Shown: mA 48
